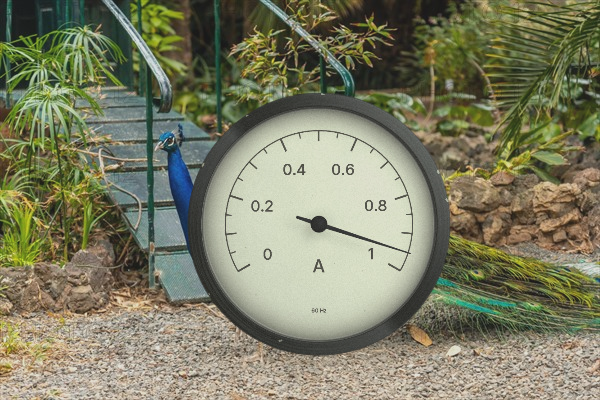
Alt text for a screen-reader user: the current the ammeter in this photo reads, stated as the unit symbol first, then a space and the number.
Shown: A 0.95
